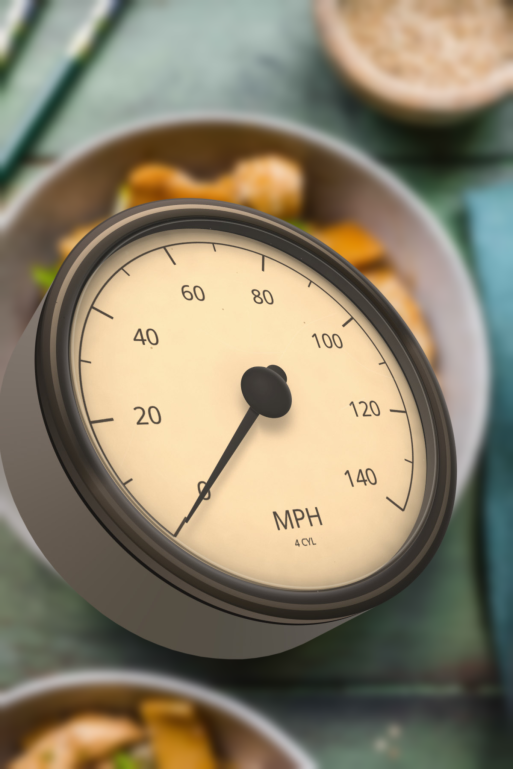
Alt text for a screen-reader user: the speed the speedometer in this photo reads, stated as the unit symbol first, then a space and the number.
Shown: mph 0
